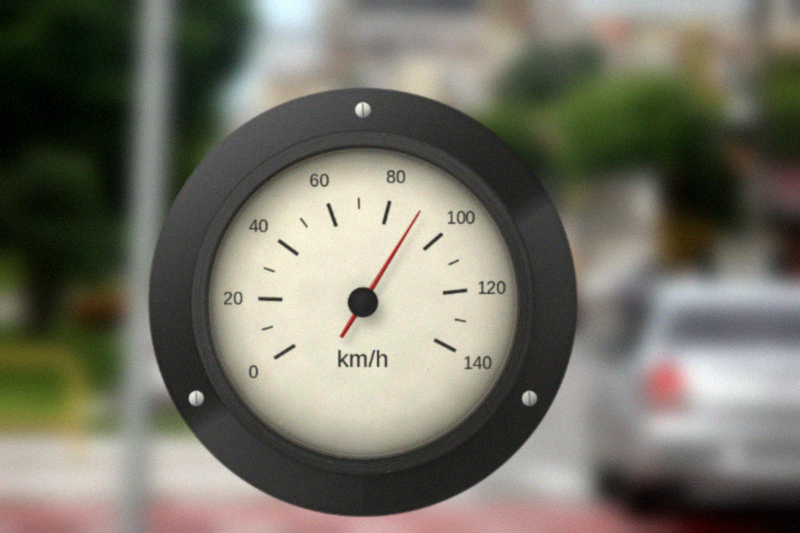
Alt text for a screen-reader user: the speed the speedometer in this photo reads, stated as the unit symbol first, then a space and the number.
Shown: km/h 90
